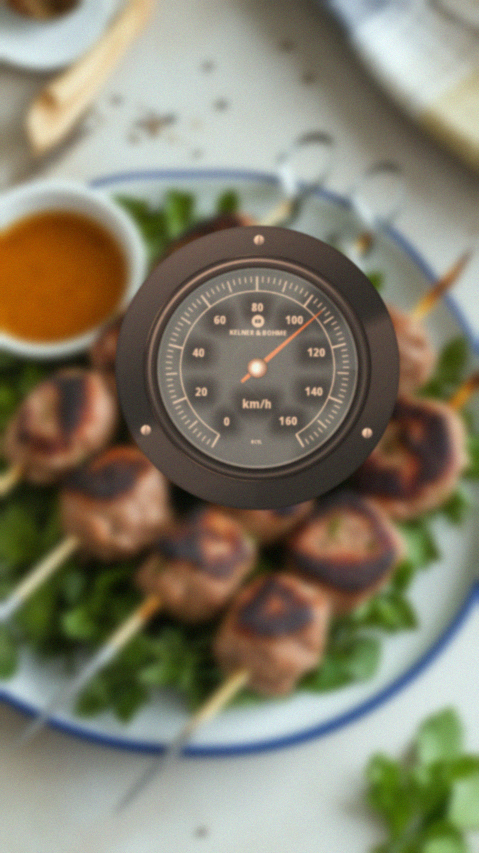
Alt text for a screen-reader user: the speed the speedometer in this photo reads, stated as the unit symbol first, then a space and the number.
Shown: km/h 106
